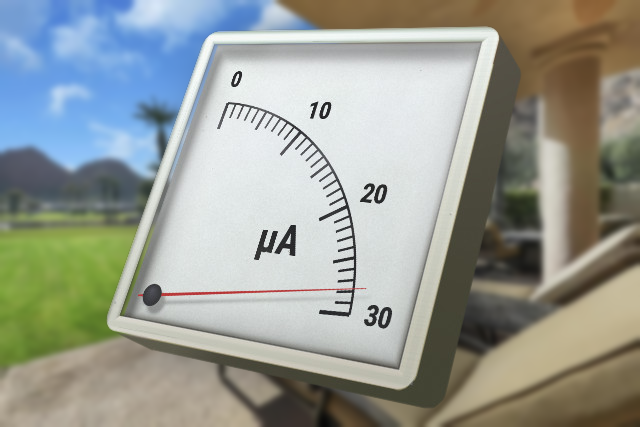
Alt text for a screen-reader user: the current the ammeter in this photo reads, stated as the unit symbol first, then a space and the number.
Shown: µA 28
